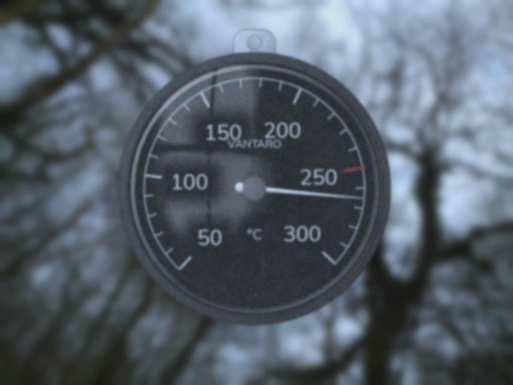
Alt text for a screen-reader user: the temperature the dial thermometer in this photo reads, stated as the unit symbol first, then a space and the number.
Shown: °C 265
